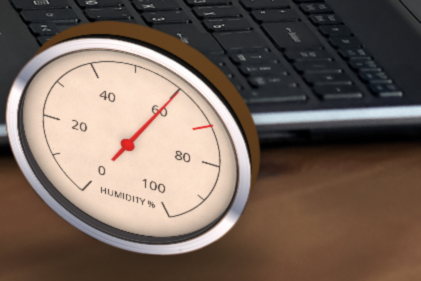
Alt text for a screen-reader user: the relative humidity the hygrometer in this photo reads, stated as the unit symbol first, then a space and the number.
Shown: % 60
